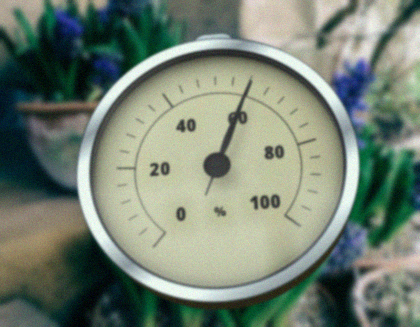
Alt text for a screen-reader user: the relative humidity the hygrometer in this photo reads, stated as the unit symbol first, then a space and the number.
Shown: % 60
